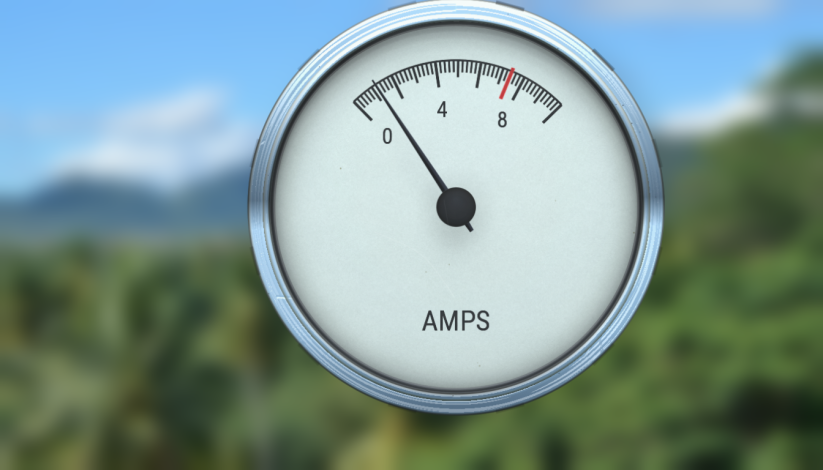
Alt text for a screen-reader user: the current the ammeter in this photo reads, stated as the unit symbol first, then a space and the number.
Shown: A 1.2
